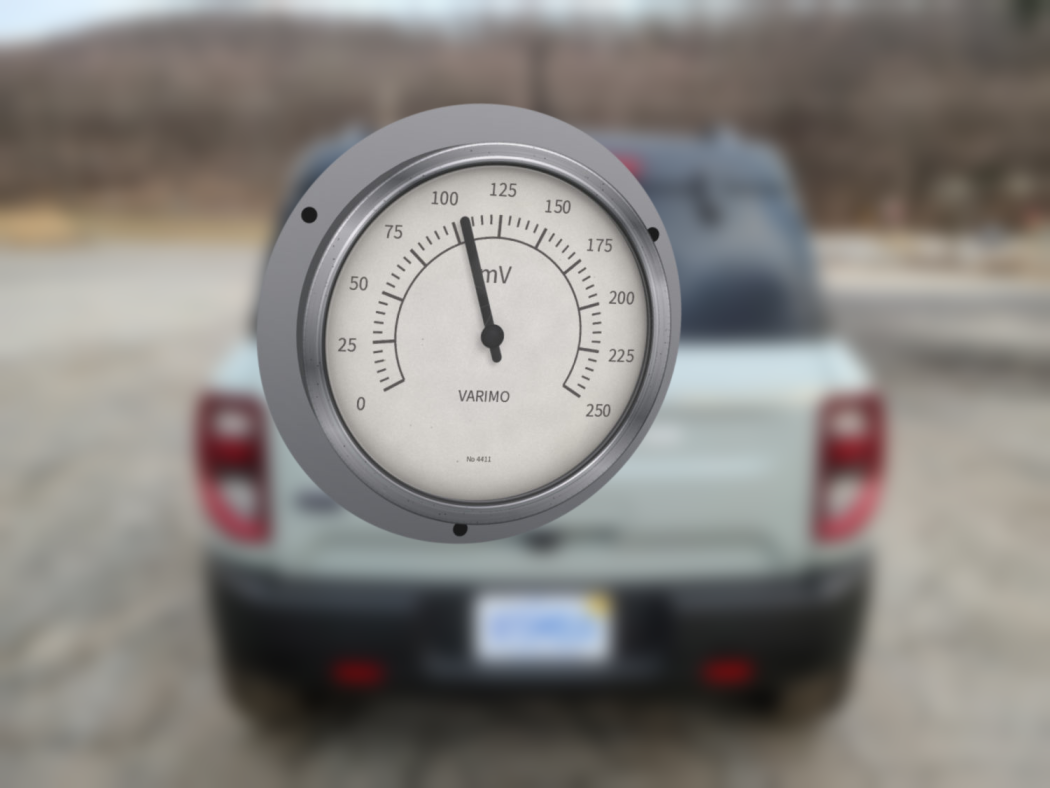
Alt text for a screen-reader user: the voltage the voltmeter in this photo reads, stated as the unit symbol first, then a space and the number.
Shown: mV 105
